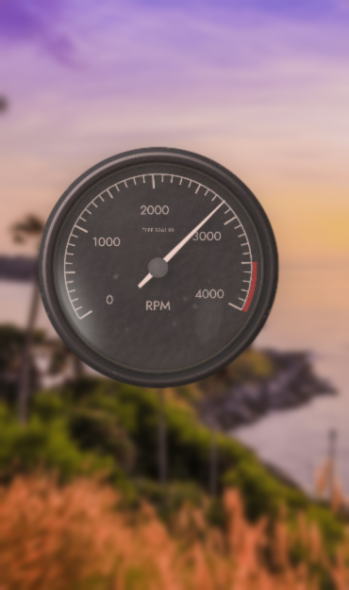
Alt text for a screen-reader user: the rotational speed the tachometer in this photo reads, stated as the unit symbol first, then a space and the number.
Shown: rpm 2800
